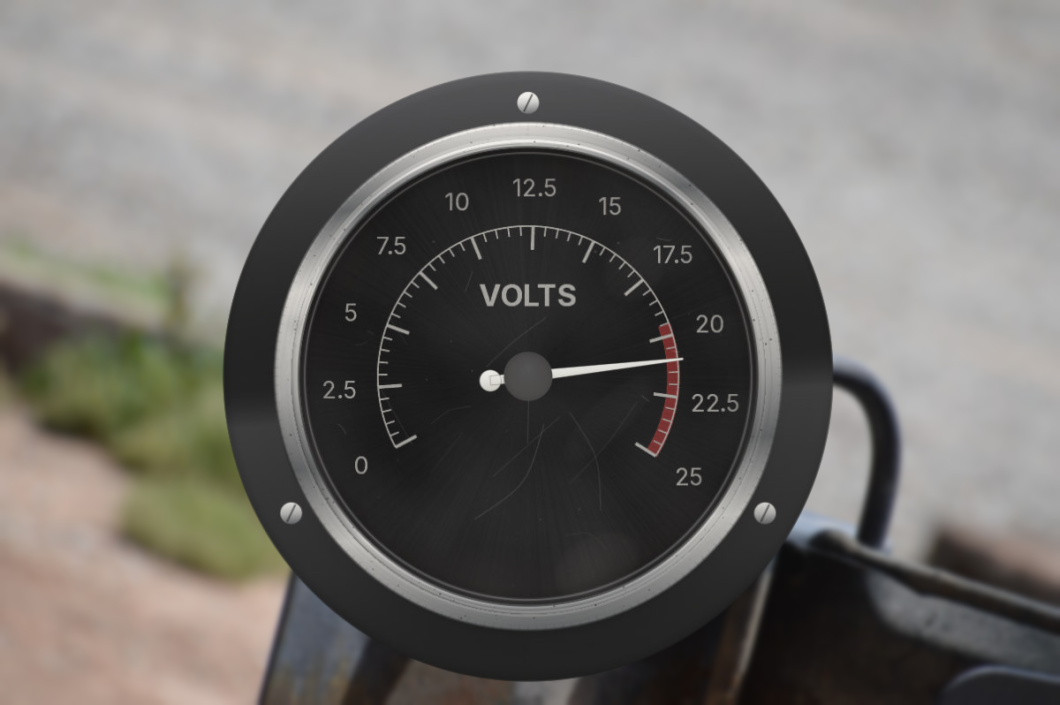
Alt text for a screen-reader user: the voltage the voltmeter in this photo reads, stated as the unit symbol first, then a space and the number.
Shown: V 21
